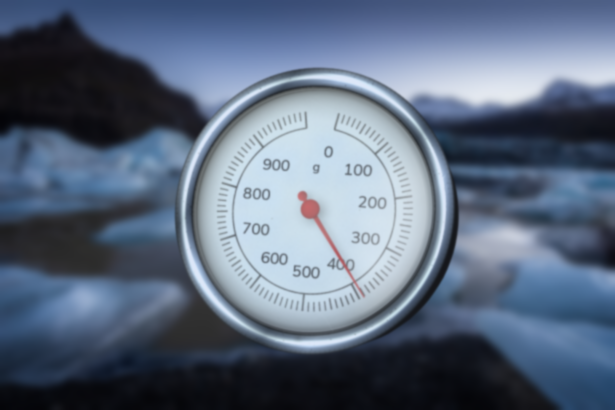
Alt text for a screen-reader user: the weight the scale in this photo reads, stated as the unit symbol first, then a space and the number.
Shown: g 390
